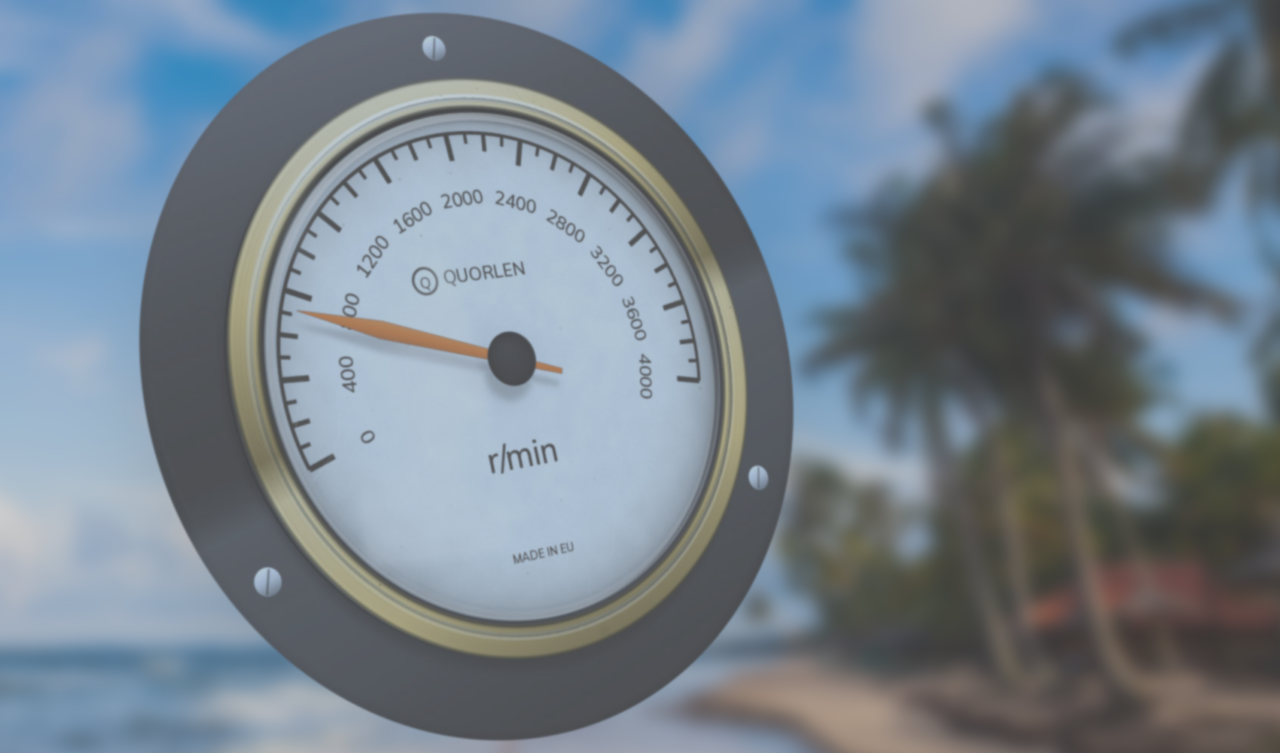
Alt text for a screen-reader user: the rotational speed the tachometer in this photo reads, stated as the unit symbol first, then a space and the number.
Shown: rpm 700
